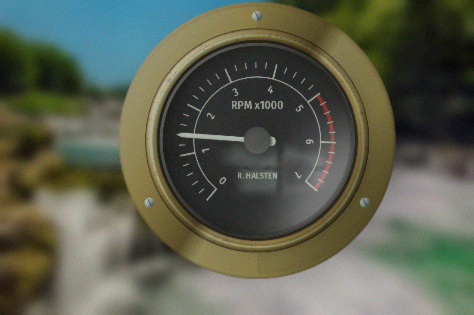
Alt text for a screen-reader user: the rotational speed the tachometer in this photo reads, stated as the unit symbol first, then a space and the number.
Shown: rpm 1400
